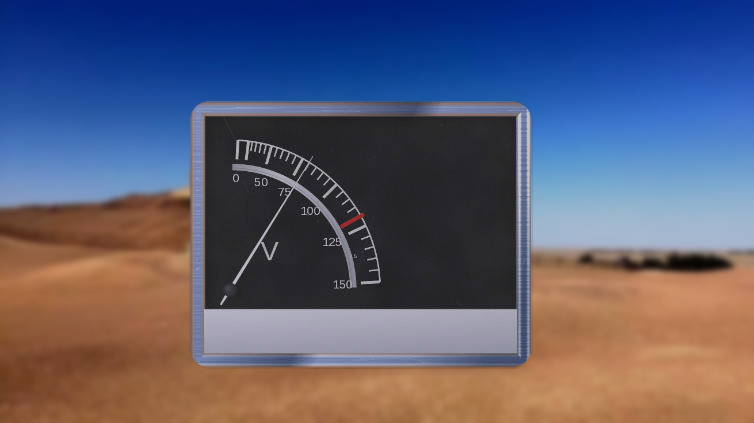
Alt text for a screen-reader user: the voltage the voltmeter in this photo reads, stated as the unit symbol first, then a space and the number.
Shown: V 80
